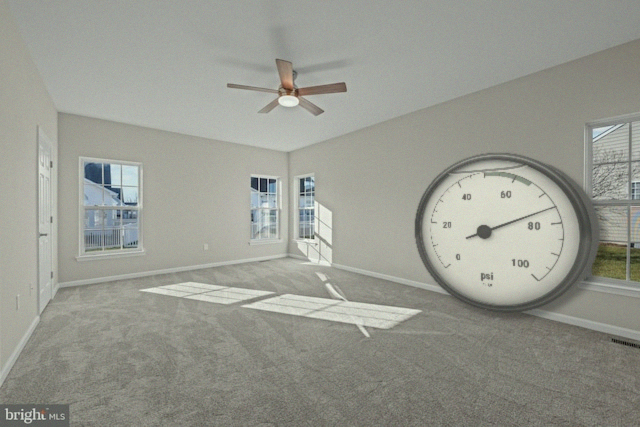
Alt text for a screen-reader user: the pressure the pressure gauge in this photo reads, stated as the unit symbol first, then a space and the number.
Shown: psi 75
